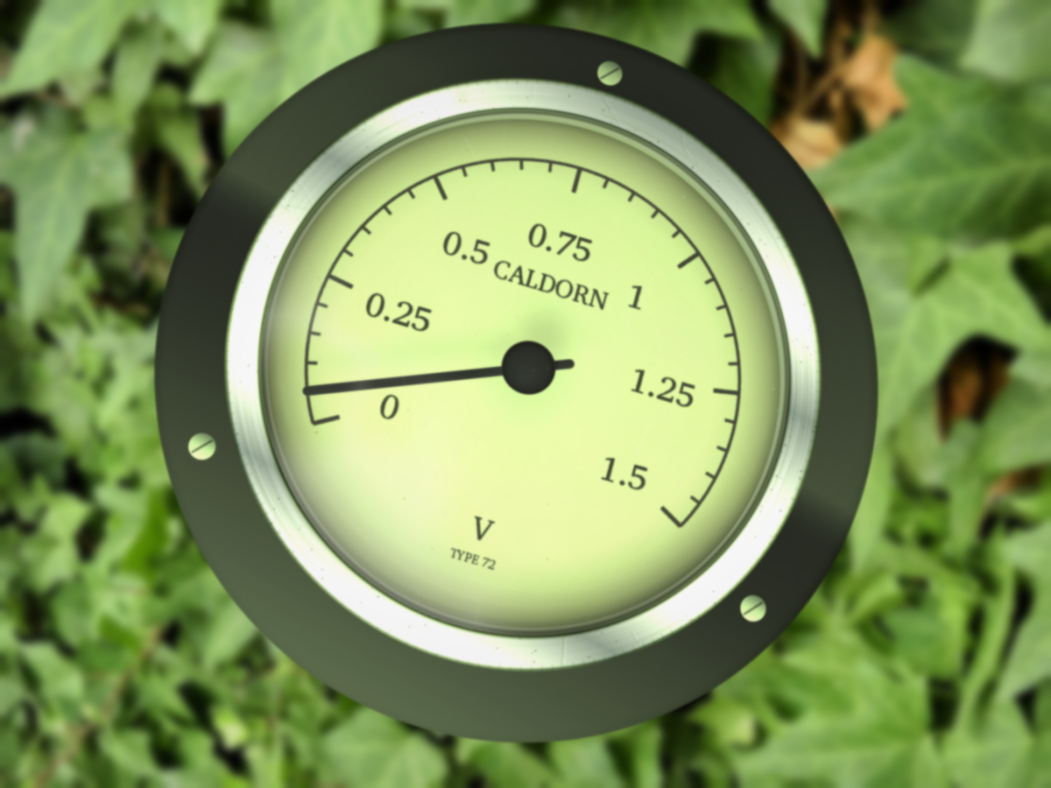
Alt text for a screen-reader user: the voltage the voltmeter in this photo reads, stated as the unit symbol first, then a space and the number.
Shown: V 0.05
